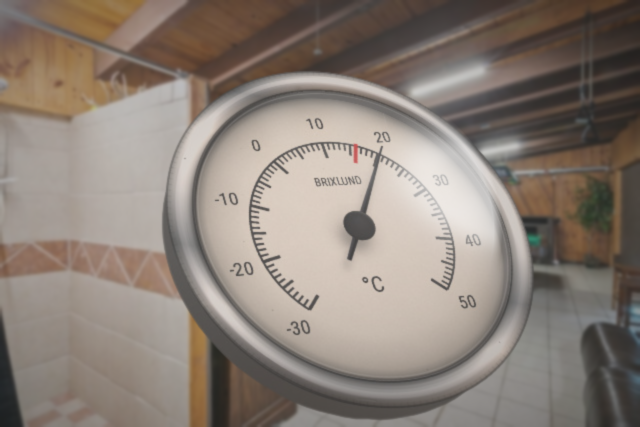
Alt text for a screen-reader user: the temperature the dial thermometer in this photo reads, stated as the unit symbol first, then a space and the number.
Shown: °C 20
